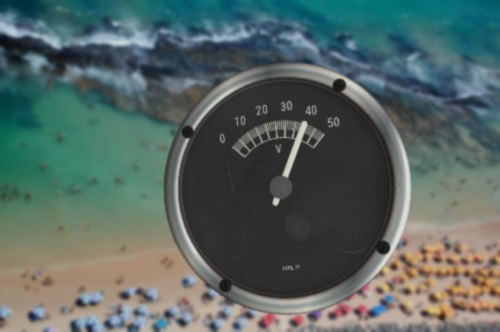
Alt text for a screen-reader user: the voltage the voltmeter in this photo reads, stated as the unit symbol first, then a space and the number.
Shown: V 40
